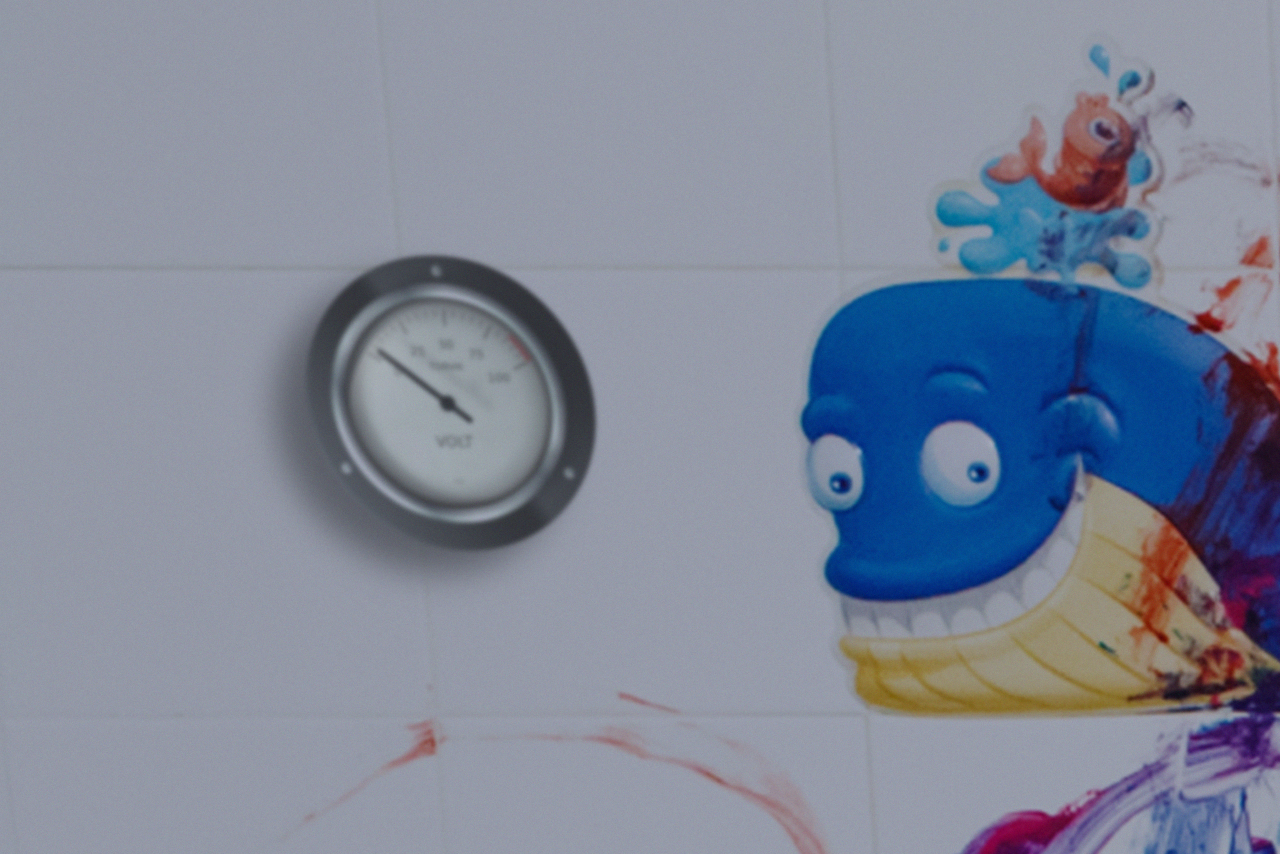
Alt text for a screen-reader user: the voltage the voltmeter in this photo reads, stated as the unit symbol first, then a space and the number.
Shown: V 5
